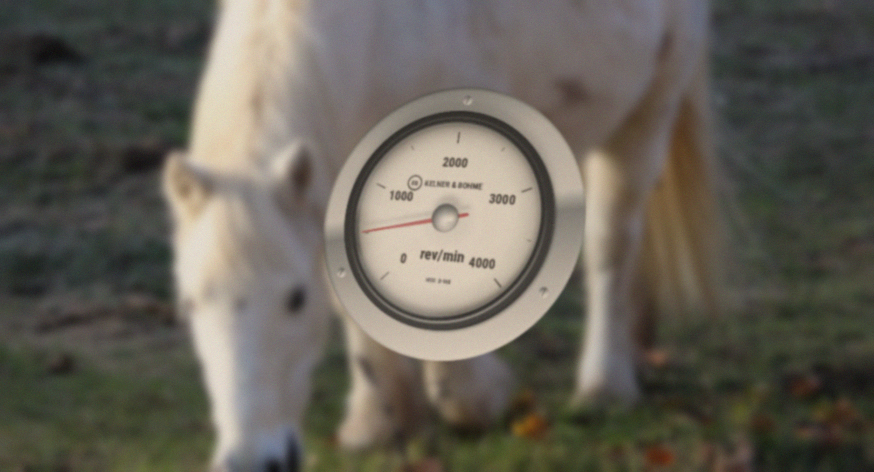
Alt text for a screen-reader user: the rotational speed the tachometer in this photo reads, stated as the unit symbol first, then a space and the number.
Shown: rpm 500
